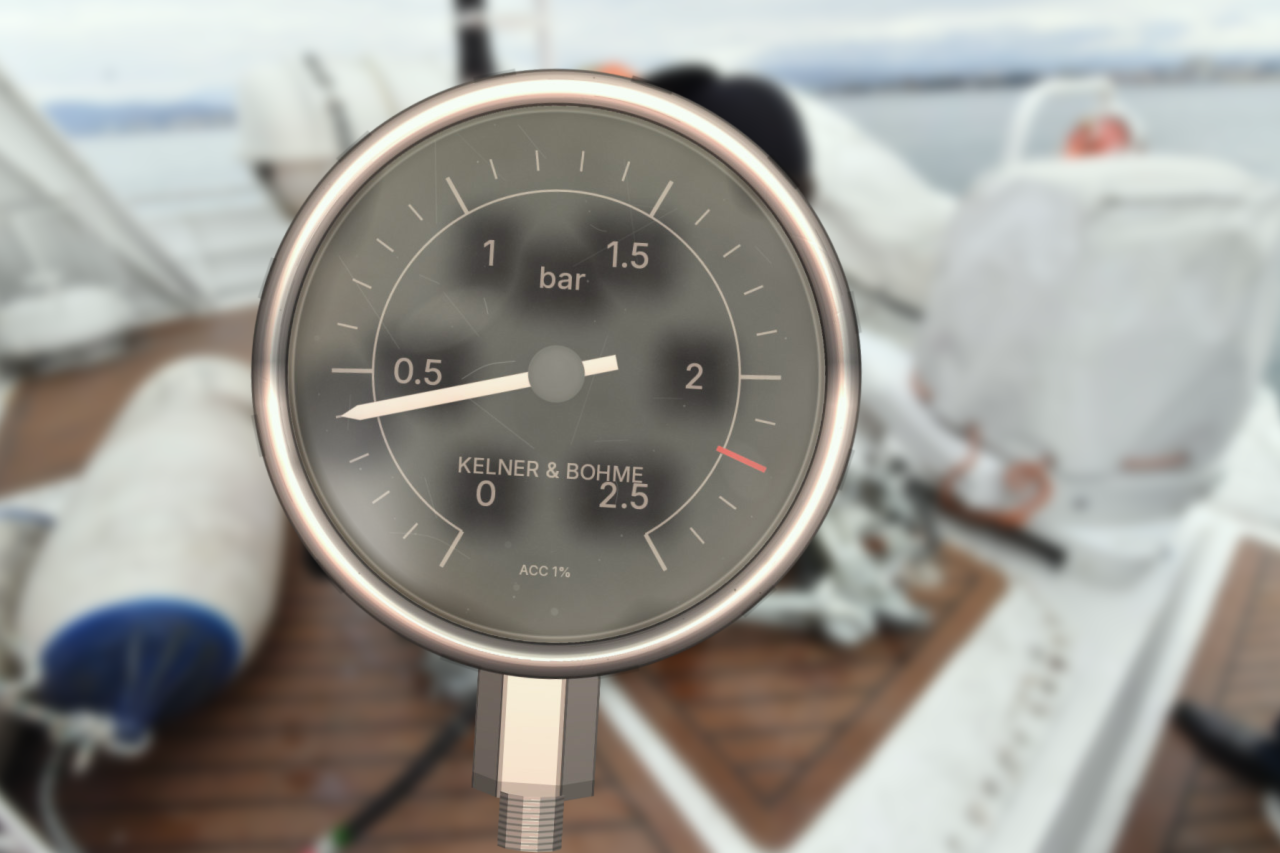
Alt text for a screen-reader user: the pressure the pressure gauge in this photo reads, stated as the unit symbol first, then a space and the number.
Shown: bar 0.4
